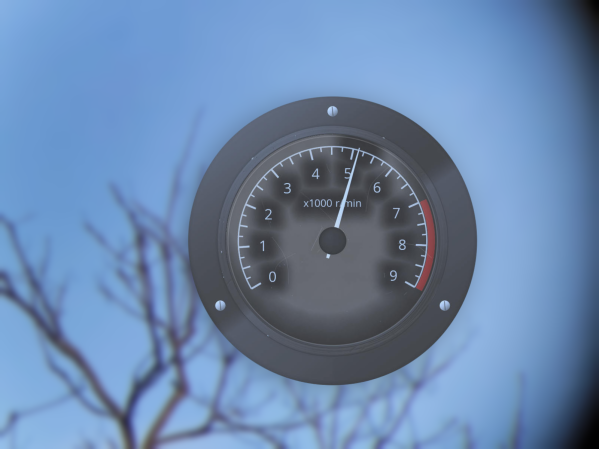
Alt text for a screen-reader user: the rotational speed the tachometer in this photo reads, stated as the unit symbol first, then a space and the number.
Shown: rpm 5125
